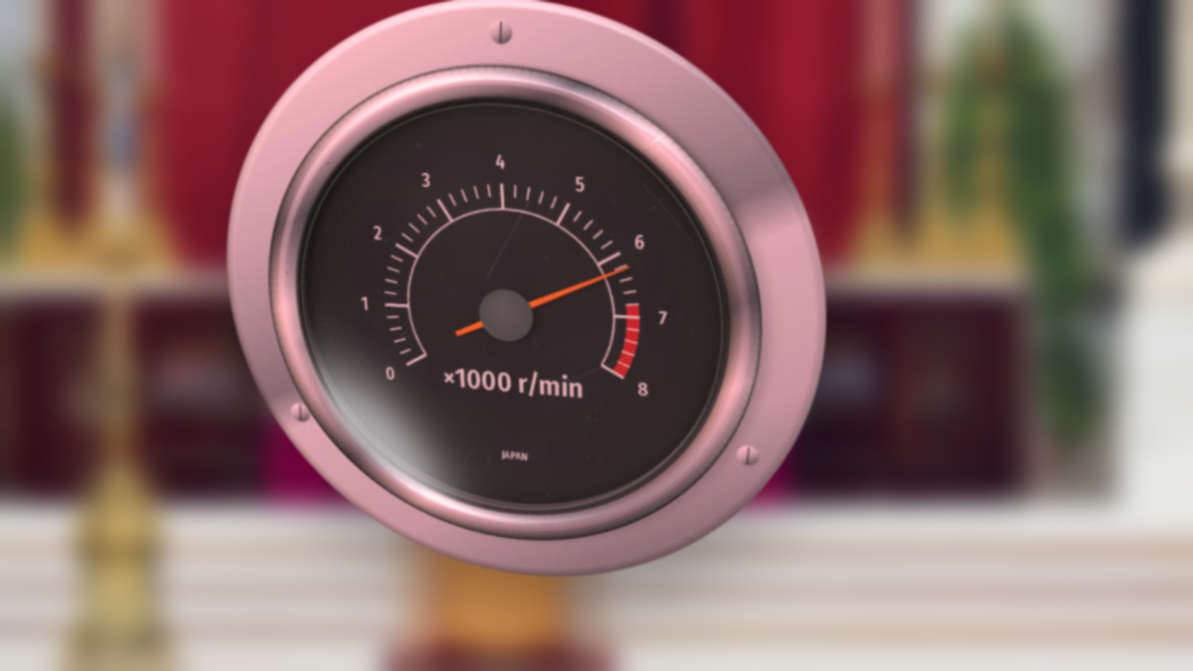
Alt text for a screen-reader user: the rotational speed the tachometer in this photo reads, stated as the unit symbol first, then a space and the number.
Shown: rpm 6200
